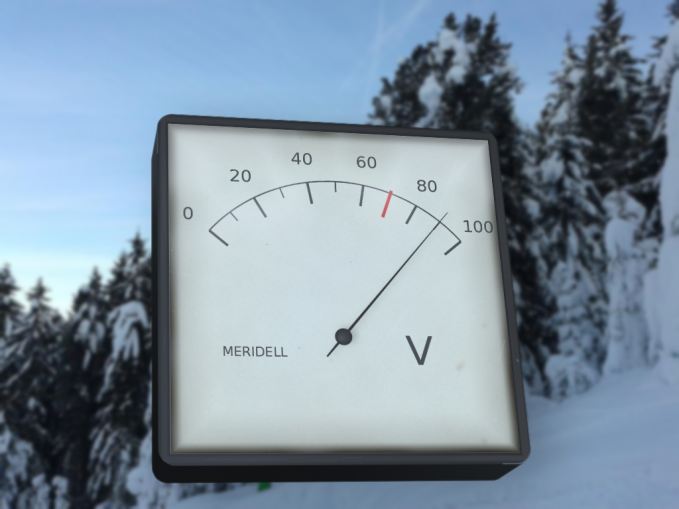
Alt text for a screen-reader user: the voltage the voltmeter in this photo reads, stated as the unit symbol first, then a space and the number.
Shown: V 90
